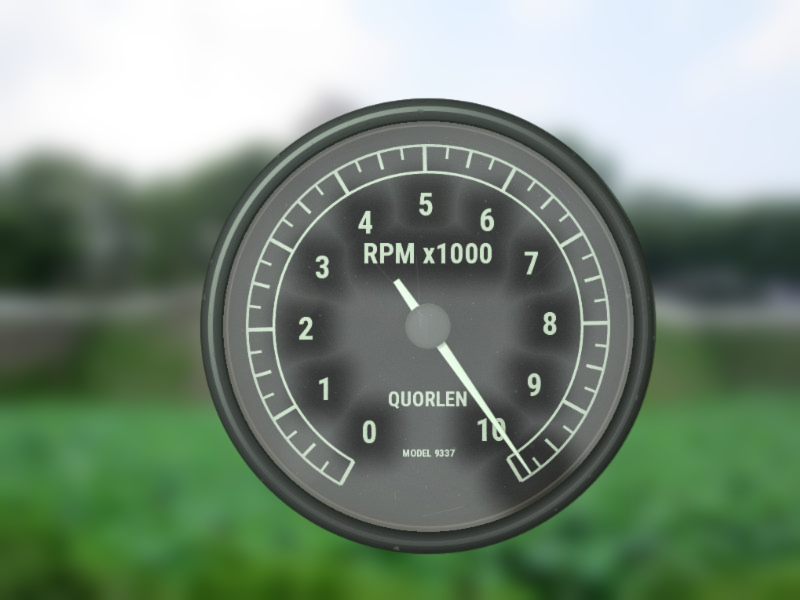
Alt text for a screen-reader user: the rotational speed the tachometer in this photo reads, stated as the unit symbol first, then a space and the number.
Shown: rpm 9875
